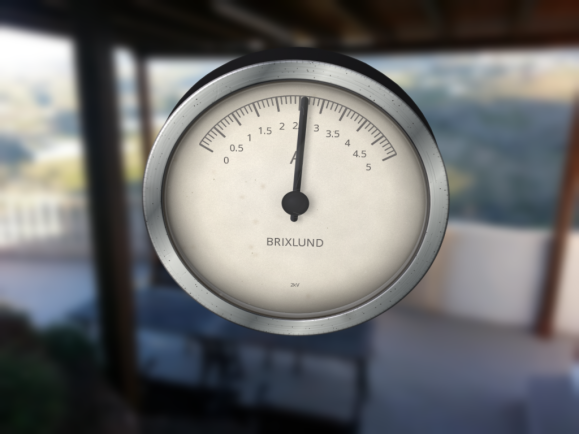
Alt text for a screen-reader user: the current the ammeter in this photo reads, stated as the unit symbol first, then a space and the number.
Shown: A 2.6
